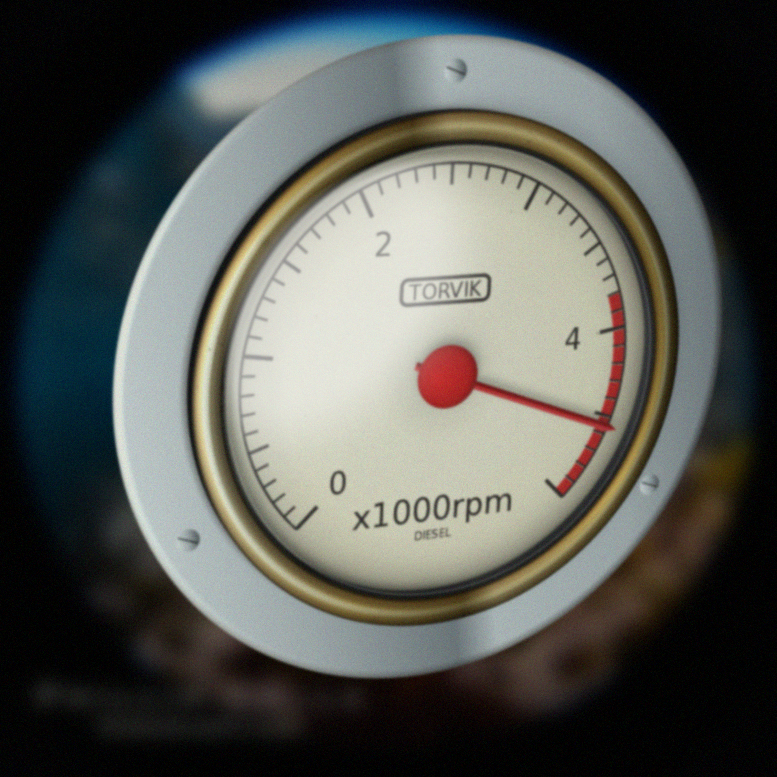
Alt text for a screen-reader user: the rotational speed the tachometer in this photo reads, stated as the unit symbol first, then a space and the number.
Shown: rpm 4550
